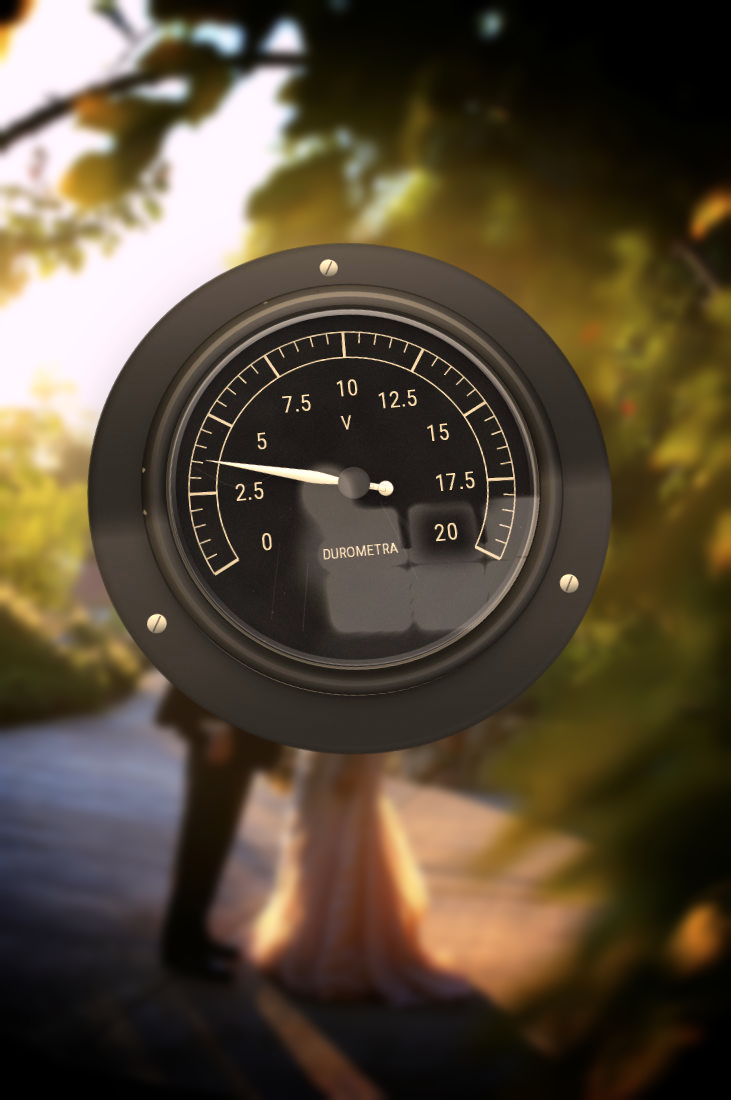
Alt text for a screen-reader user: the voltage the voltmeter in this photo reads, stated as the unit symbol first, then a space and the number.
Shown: V 3.5
